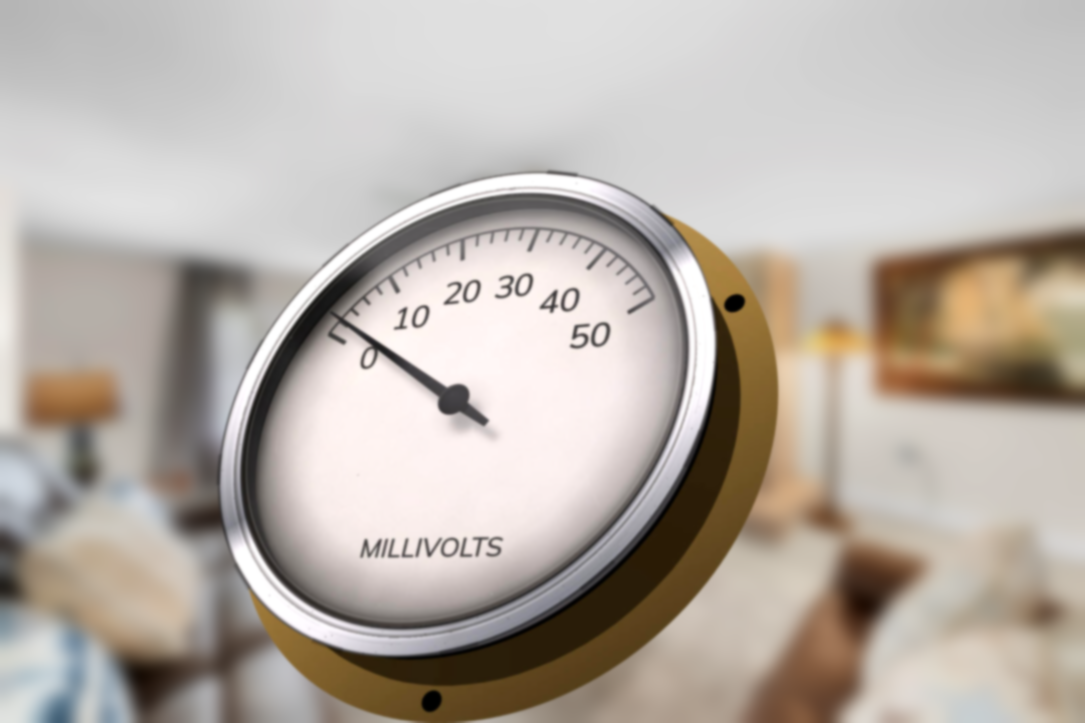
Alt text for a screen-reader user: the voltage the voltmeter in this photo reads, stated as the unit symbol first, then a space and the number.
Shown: mV 2
